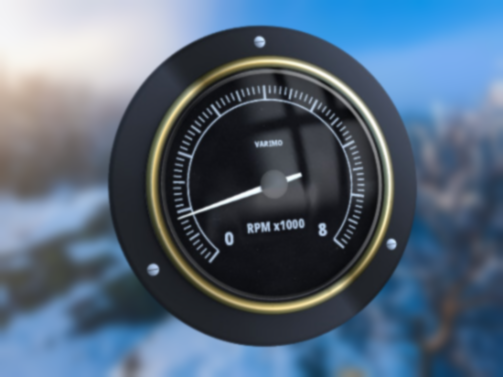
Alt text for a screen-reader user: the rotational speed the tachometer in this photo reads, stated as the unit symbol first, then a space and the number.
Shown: rpm 900
